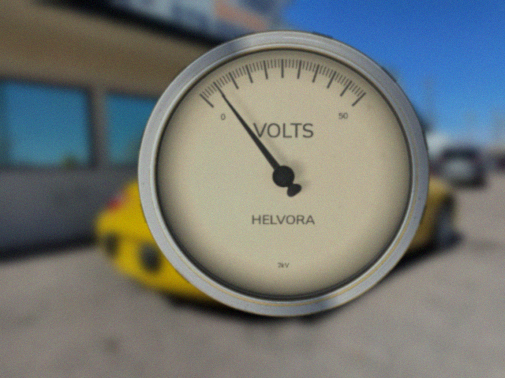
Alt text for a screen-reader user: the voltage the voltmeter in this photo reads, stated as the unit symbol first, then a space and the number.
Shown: V 5
